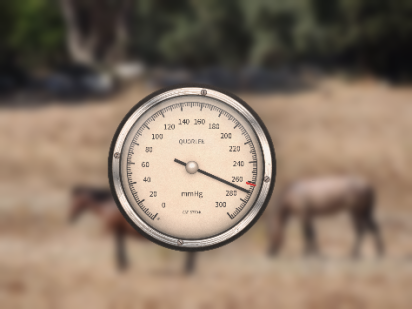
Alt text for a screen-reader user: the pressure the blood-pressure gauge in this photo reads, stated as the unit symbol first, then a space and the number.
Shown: mmHg 270
